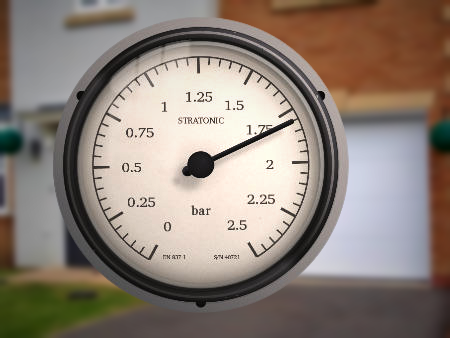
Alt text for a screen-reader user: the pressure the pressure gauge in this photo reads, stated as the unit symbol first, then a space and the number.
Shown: bar 1.8
